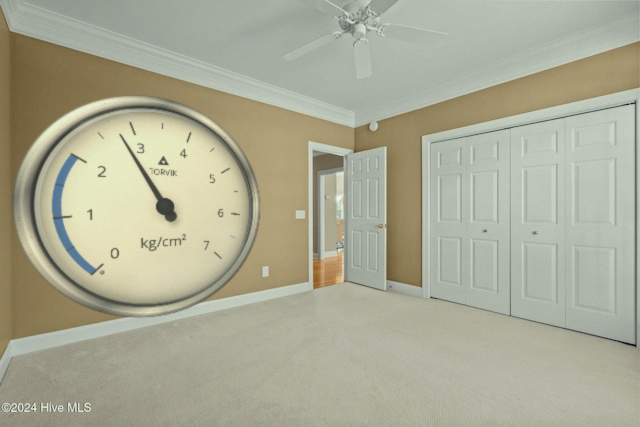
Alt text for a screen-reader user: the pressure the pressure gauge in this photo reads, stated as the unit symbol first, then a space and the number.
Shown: kg/cm² 2.75
